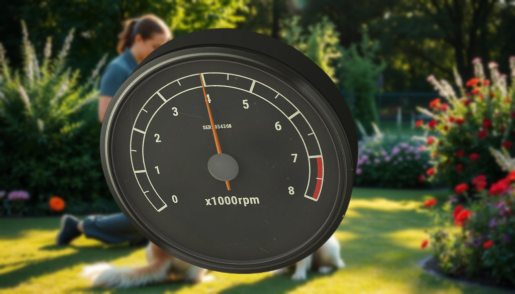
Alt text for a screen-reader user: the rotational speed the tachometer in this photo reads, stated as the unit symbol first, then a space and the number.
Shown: rpm 4000
